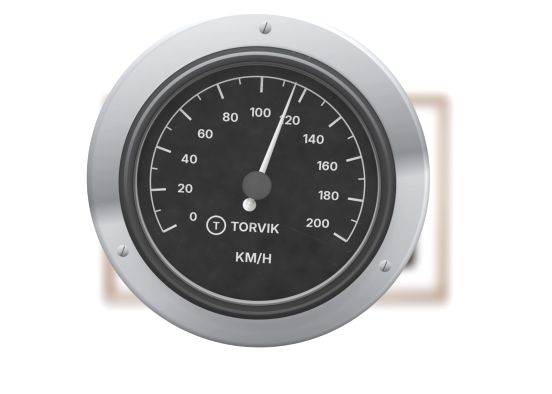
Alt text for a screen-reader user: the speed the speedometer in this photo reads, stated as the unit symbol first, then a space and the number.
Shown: km/h 115
